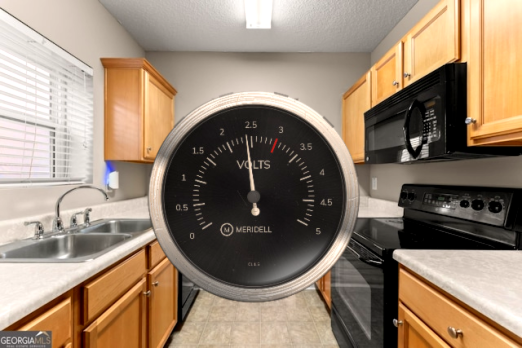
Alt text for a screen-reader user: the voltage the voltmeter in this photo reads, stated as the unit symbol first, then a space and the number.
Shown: V 2.4
